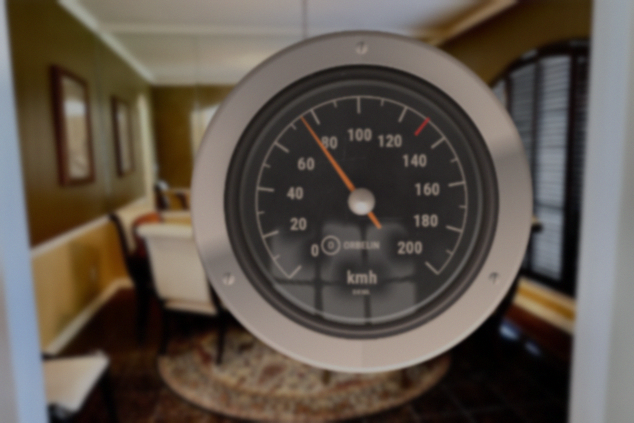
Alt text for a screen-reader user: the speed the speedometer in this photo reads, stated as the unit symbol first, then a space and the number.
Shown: km/h 75
